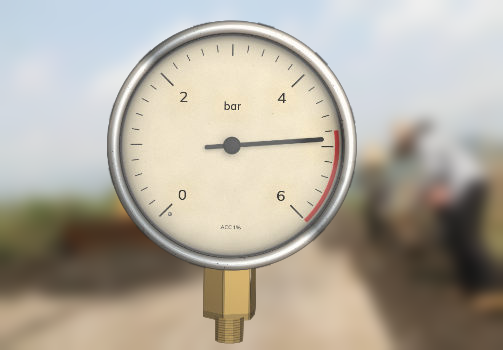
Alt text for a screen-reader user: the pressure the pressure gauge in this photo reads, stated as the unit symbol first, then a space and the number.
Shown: bar 4.9
